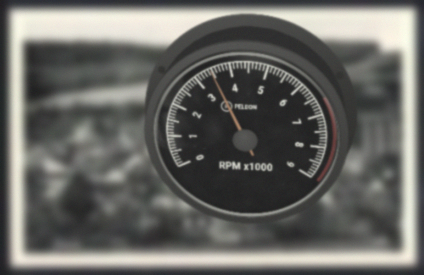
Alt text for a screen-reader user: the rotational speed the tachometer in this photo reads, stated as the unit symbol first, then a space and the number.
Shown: rpm 3500
